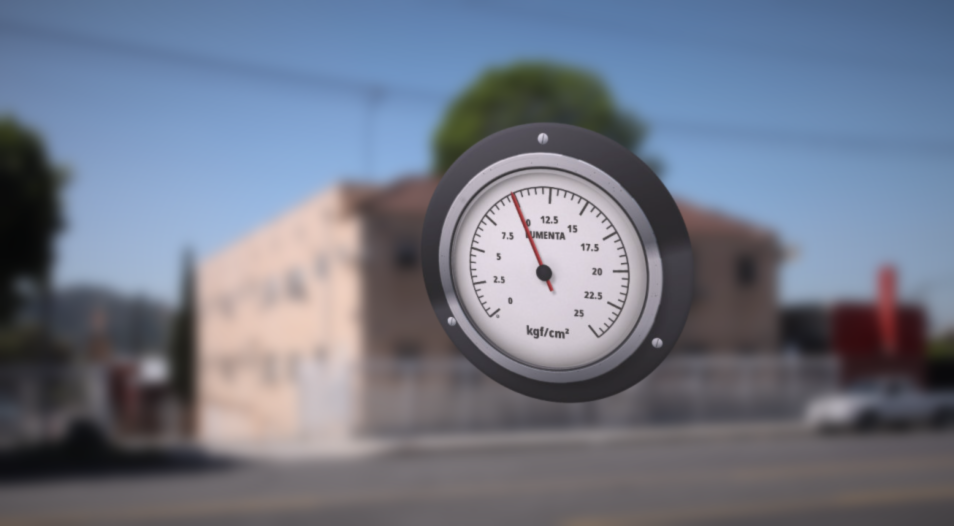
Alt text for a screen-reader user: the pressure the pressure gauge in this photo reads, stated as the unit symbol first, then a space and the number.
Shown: kg/cm² 10
